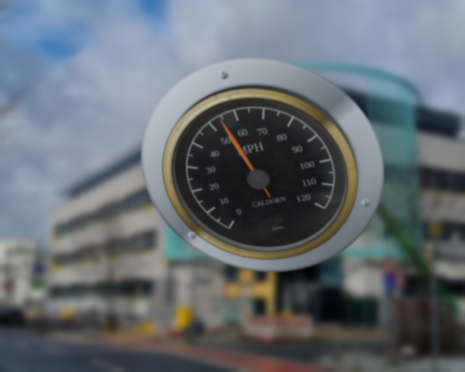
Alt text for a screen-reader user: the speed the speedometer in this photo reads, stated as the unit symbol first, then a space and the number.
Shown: mph 55
